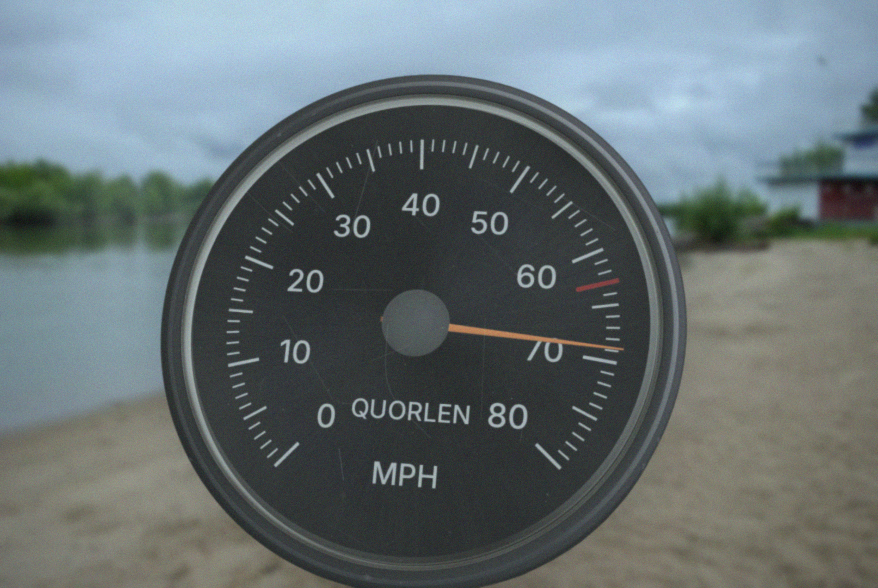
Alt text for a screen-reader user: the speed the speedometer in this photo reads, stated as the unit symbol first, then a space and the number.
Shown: mph 69
